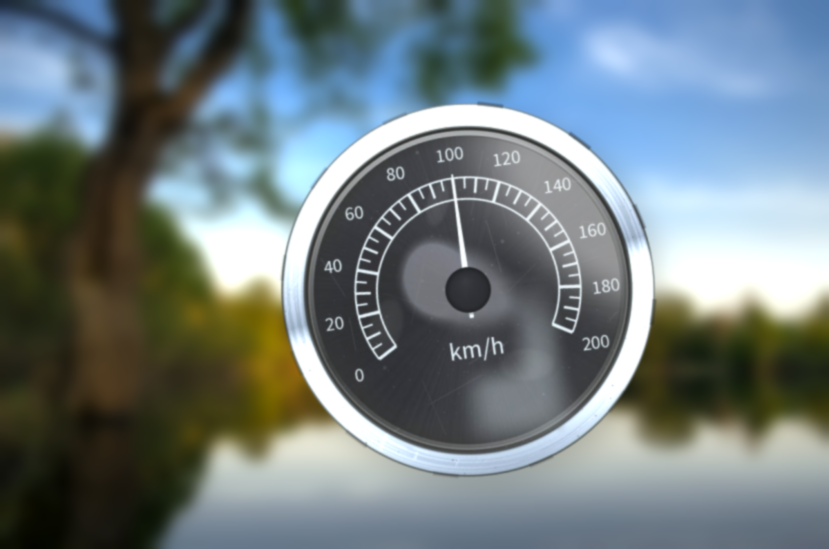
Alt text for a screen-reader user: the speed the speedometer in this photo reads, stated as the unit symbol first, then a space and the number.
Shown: km/h 100
